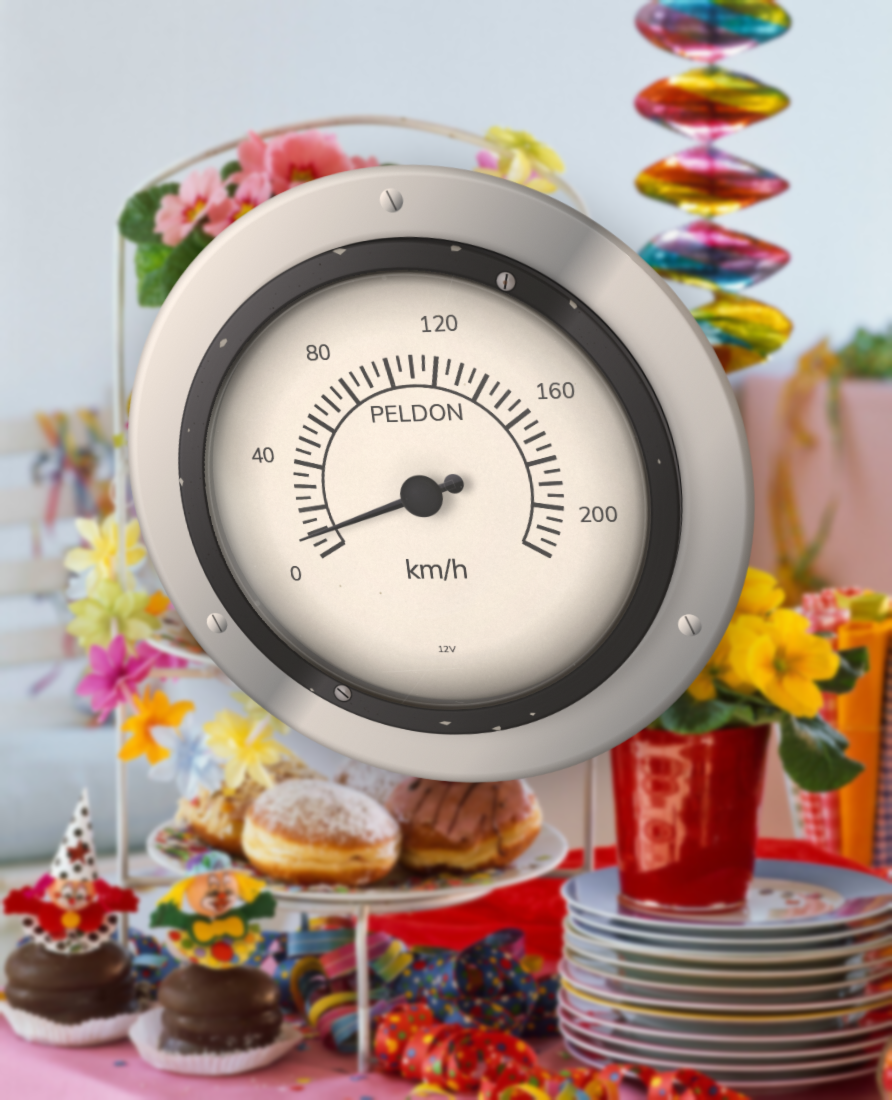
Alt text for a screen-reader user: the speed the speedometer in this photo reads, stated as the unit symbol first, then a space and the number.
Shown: km/h 10
